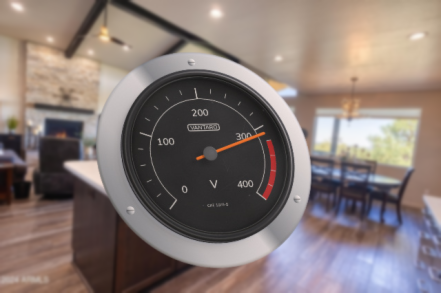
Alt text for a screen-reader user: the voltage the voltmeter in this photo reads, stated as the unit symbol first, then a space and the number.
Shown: V 310
